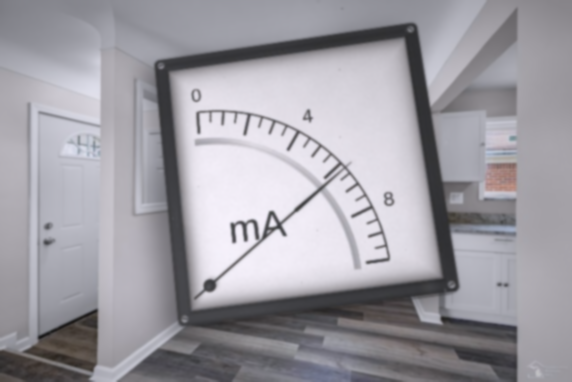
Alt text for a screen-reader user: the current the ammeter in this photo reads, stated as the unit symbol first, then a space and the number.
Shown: mA 6.25
